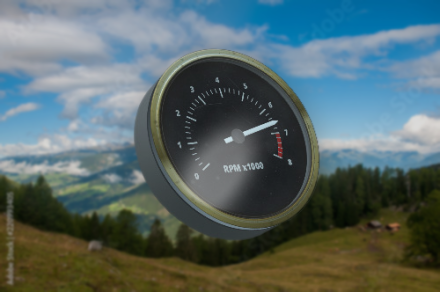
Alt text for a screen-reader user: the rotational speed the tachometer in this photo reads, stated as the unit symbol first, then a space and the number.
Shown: rpm 6600
